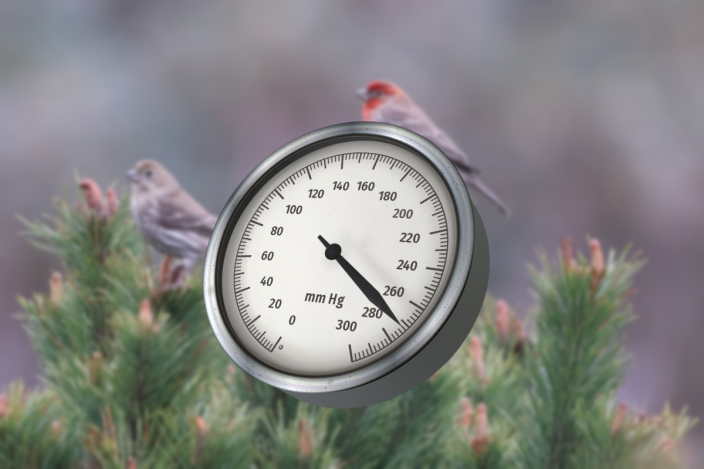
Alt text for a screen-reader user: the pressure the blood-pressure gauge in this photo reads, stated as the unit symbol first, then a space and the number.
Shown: mmHg 272
